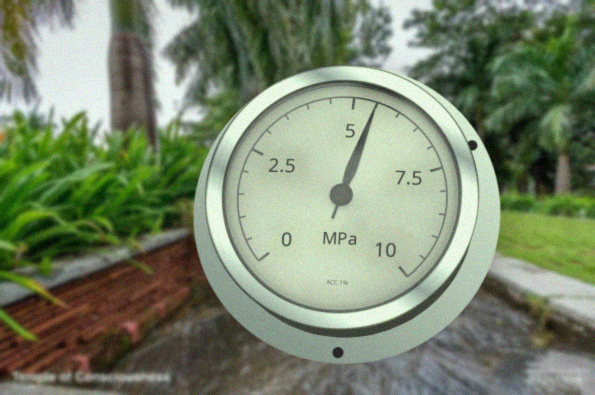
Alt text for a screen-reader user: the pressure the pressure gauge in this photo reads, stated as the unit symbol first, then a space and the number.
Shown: MPa 5.5
